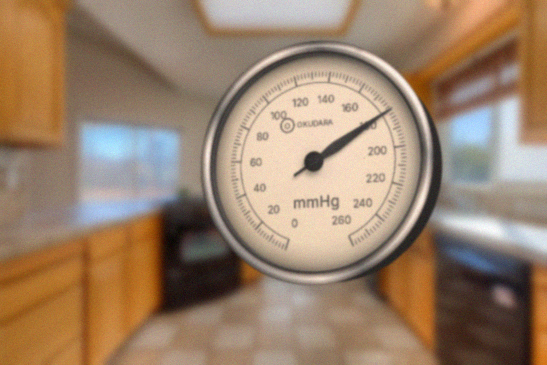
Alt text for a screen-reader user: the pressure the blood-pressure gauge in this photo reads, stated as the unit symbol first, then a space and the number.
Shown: mmHg 180
